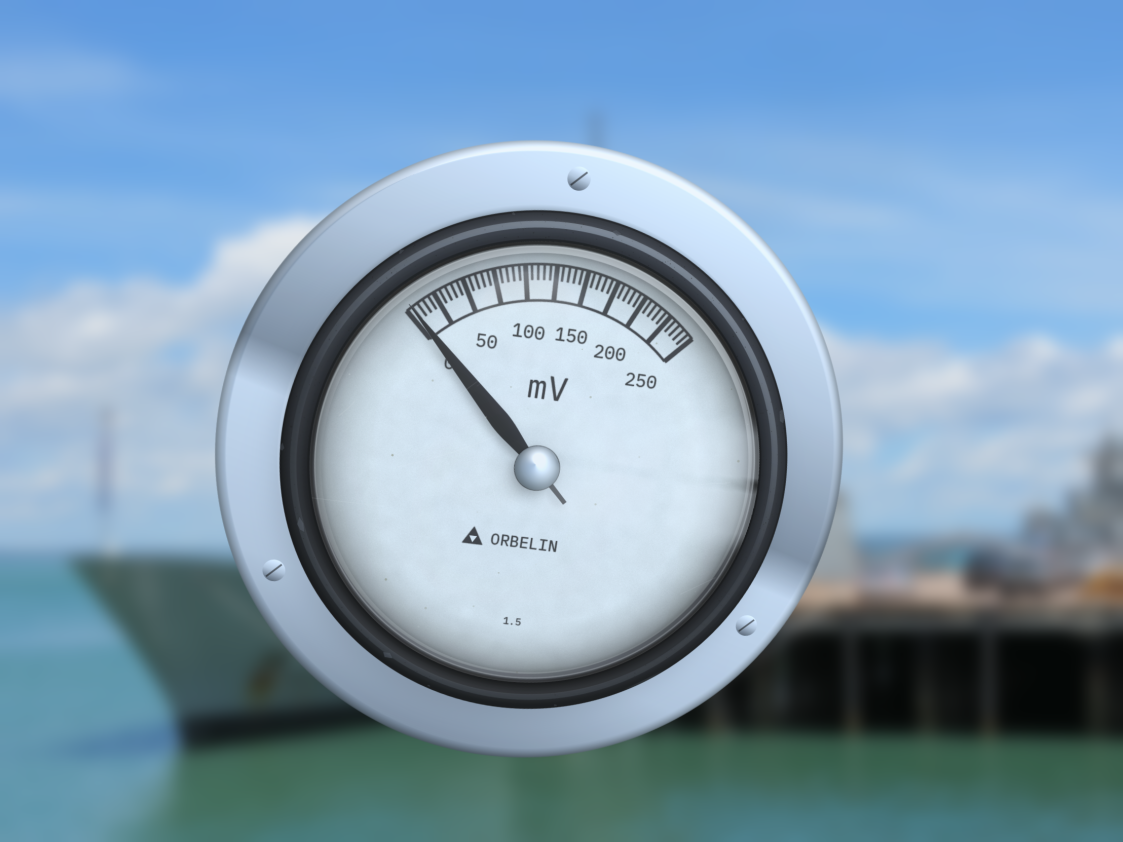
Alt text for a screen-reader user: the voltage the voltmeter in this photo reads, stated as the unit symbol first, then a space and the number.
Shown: mV 5
